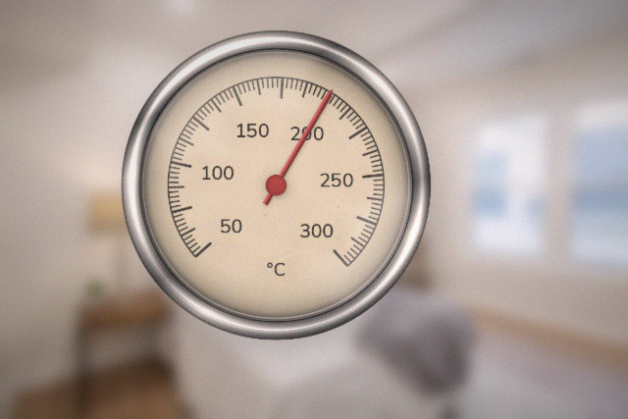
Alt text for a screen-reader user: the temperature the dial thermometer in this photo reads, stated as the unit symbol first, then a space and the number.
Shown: °C 200
